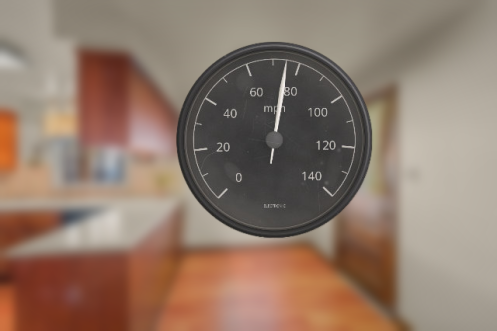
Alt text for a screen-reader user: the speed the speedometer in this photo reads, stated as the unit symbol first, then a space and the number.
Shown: mph 75
